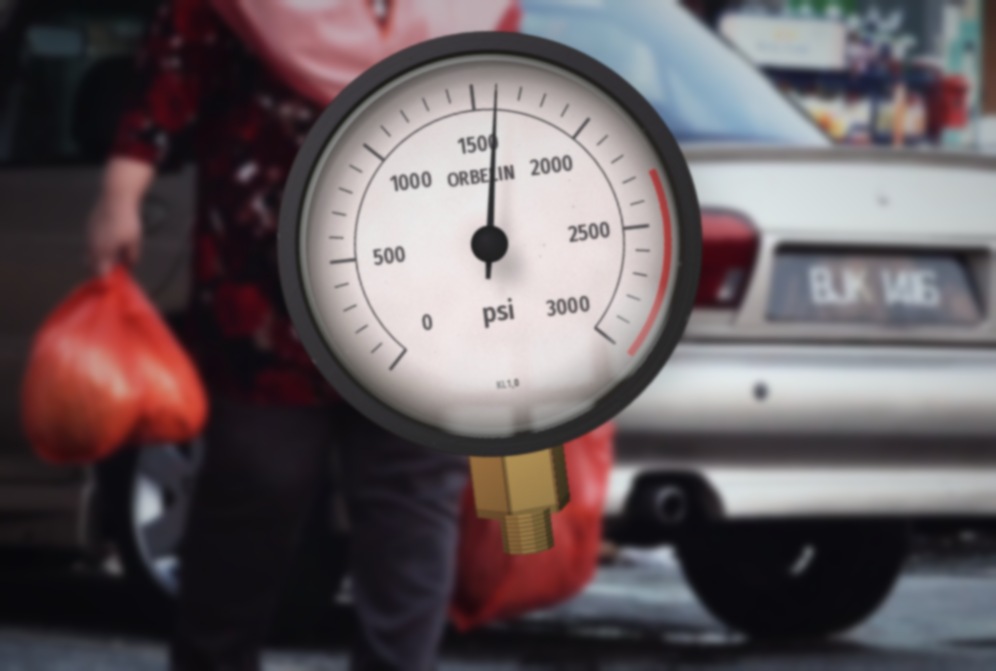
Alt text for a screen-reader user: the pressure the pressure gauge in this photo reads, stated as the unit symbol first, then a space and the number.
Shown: psi 1600
